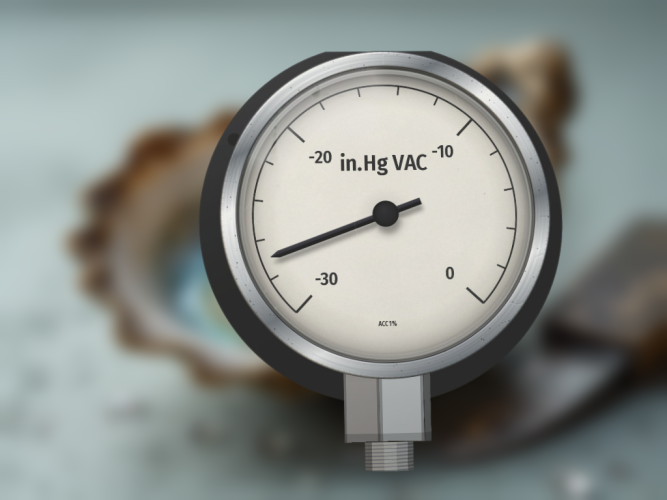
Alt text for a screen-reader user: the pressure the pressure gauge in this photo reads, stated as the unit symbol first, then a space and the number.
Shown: inHg -27
